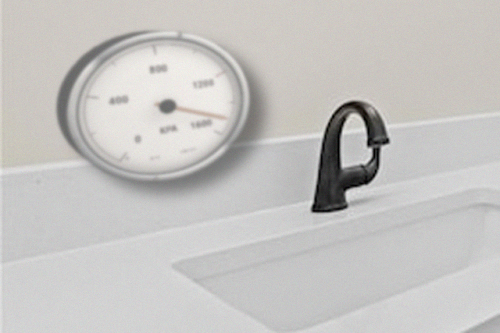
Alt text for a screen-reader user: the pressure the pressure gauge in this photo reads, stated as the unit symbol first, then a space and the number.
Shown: kPa 1500
